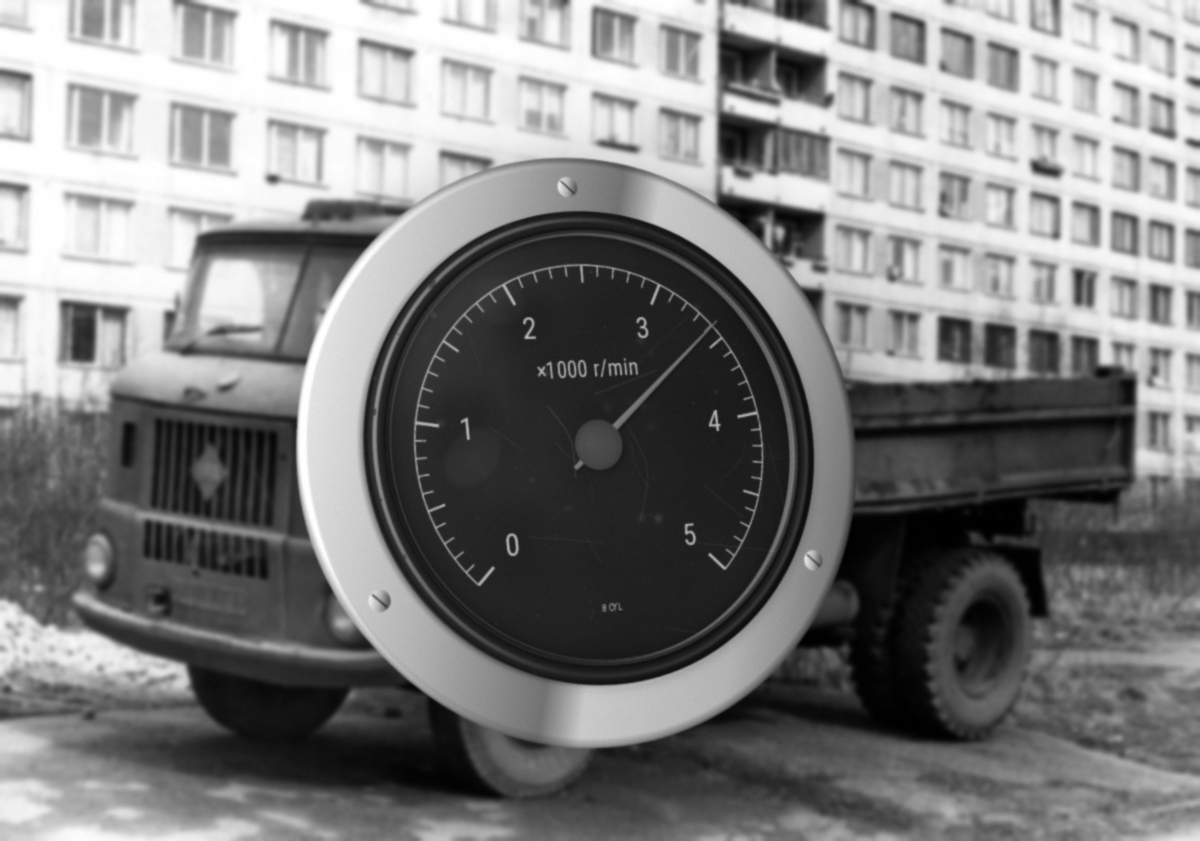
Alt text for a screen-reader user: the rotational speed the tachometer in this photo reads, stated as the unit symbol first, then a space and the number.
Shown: rpm 3400
